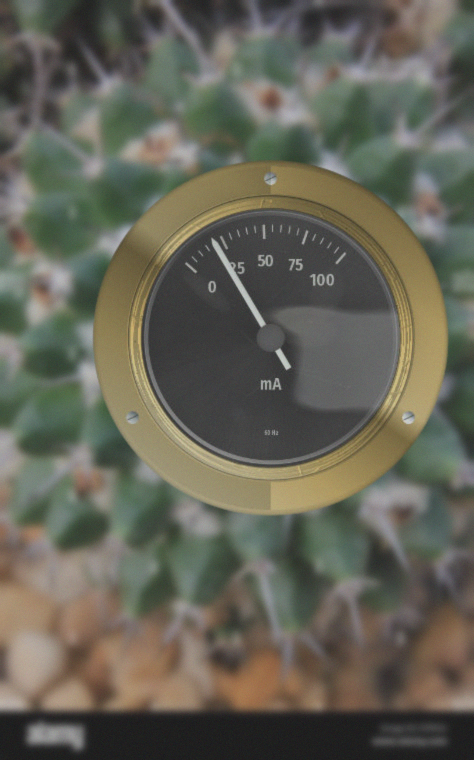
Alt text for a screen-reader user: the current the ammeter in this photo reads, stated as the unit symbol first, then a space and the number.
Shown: mA 20
